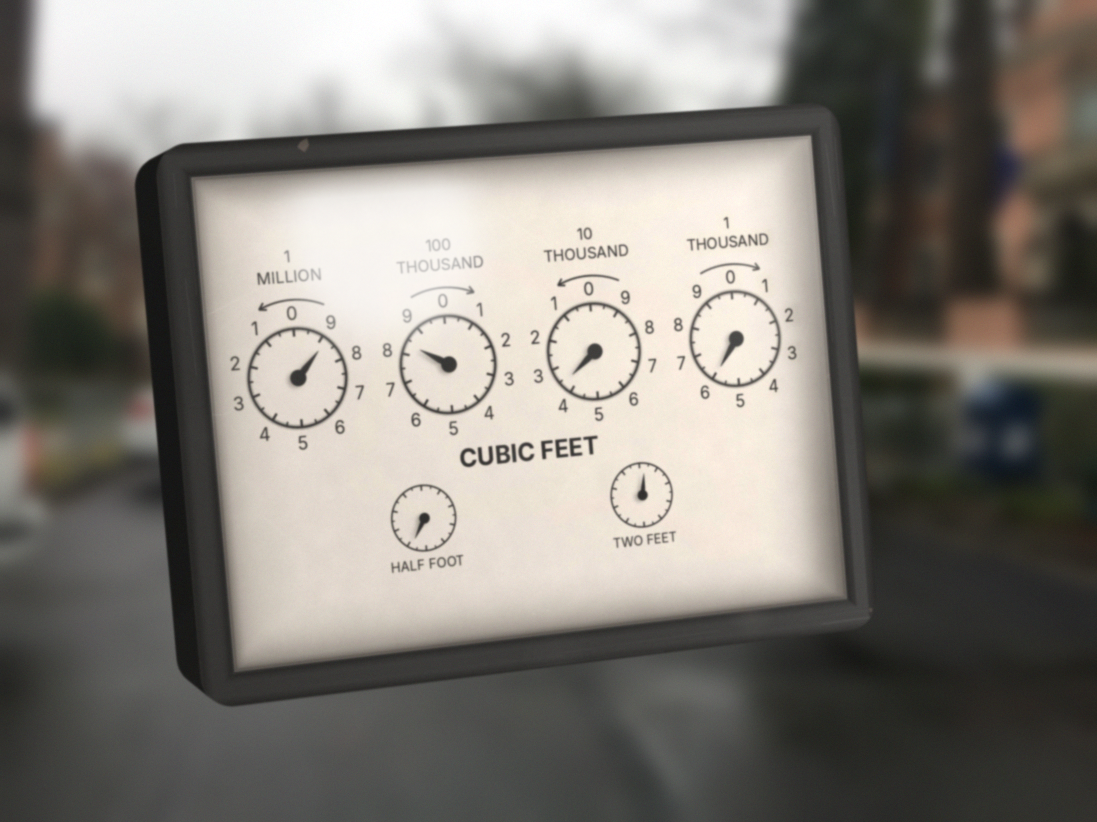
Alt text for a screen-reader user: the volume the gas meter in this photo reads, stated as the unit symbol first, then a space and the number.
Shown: ft³ 883600
